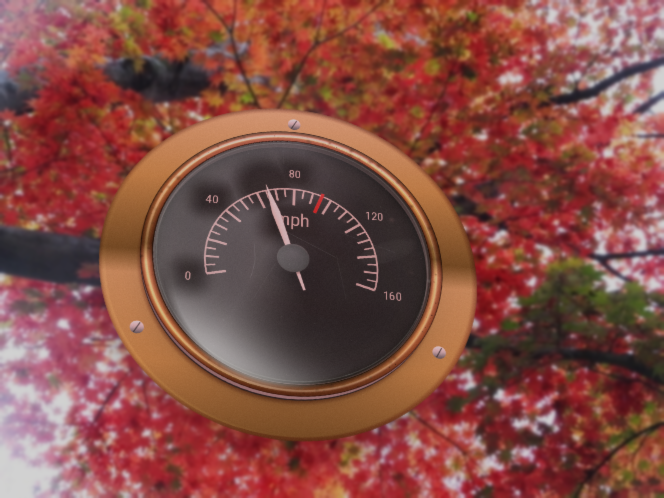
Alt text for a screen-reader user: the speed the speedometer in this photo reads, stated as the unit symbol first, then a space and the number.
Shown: mph 65
